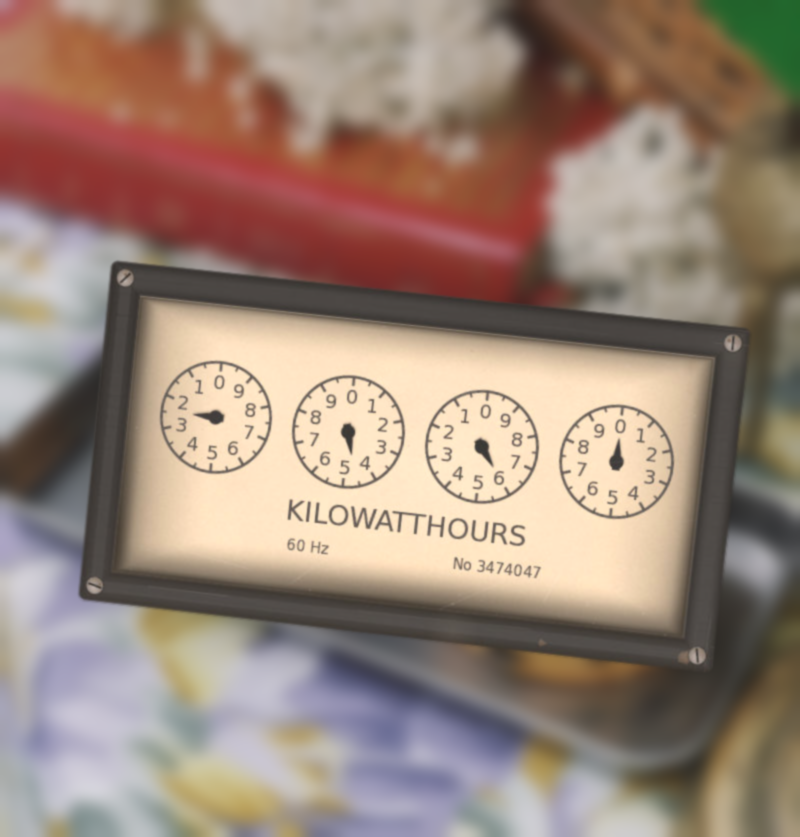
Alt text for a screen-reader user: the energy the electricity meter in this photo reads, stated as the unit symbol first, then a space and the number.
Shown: kWh 2460
